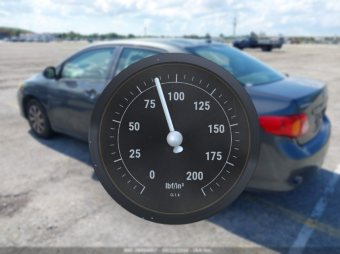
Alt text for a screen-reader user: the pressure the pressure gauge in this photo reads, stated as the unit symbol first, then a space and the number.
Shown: psi 87.5
